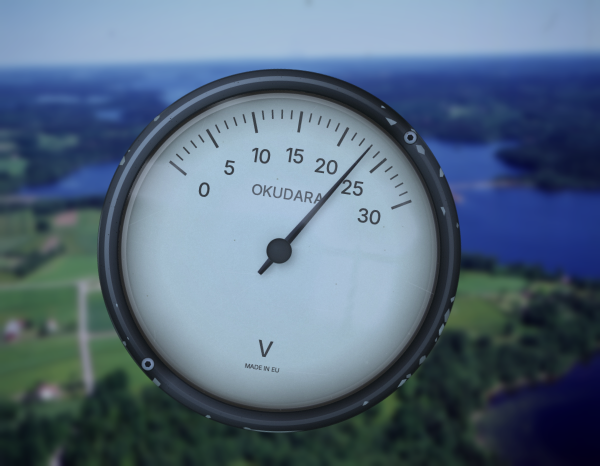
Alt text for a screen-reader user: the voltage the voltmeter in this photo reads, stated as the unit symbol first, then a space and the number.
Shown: V 23
